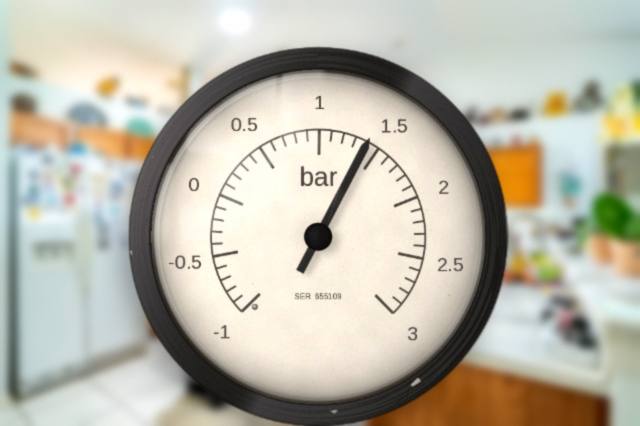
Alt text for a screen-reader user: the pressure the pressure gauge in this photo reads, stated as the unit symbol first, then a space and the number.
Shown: bar 1.4
